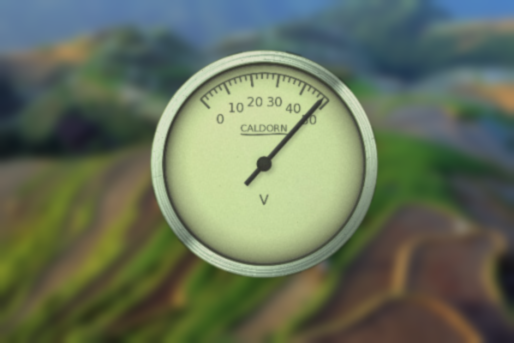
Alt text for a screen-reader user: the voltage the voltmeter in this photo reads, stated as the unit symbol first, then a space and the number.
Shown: V 48
